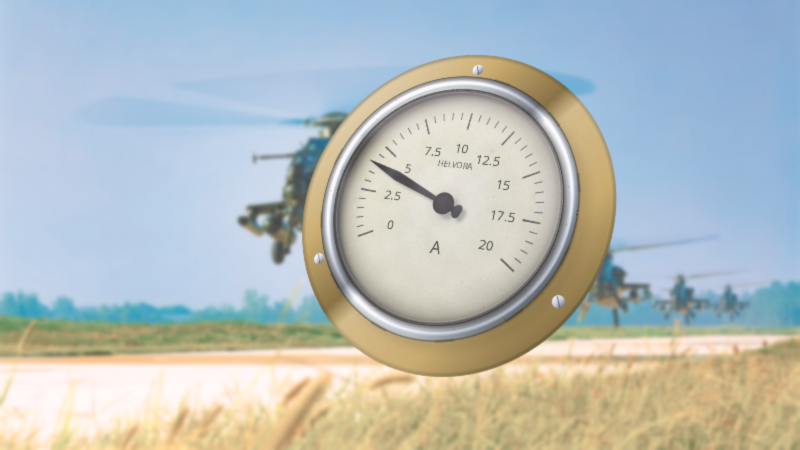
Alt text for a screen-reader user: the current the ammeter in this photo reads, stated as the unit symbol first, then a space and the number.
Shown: A 4
